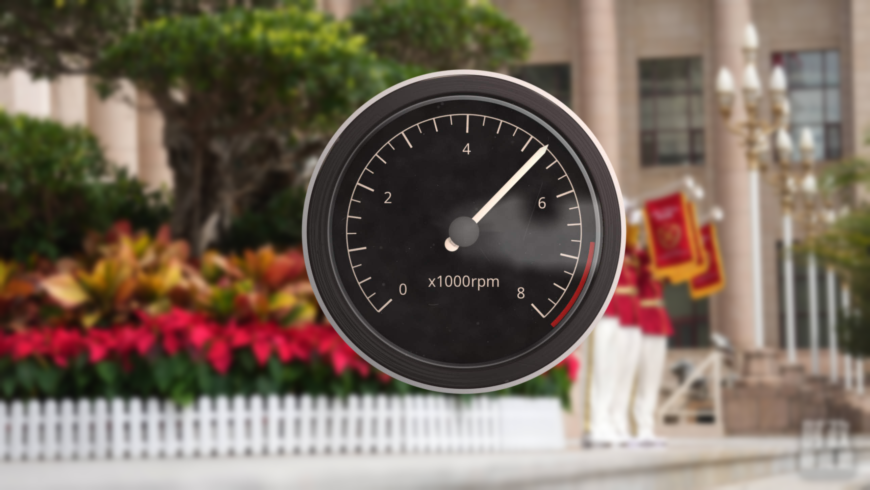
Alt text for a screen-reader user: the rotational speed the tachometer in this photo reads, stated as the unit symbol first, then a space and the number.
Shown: rpm 5250
